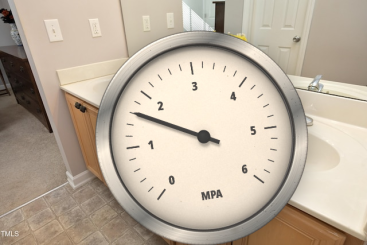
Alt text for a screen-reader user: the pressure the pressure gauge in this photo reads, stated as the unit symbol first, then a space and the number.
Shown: MPa 1.6
